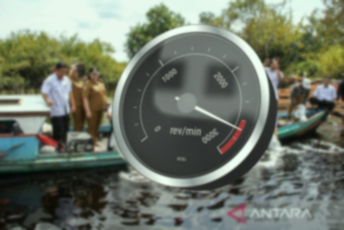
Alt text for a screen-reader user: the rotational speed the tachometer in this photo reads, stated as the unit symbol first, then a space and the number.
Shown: rpm 2700
